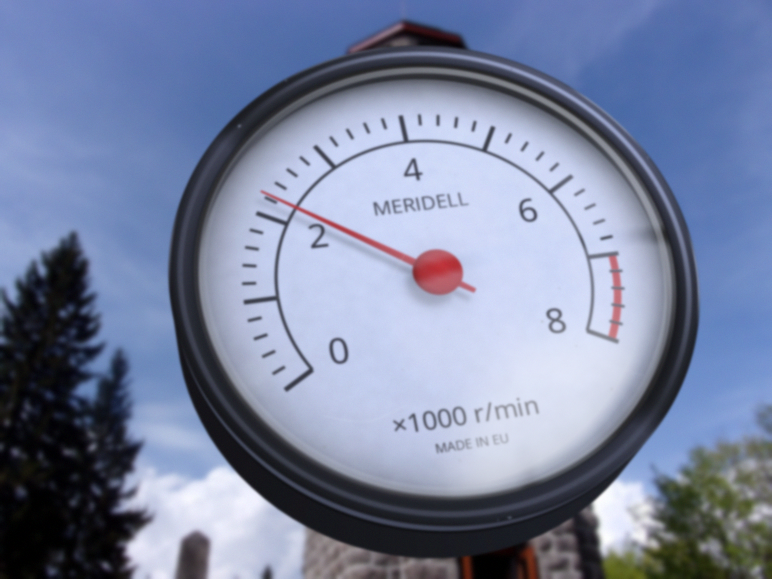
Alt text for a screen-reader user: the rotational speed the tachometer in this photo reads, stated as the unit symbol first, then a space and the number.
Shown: rpm 2200
